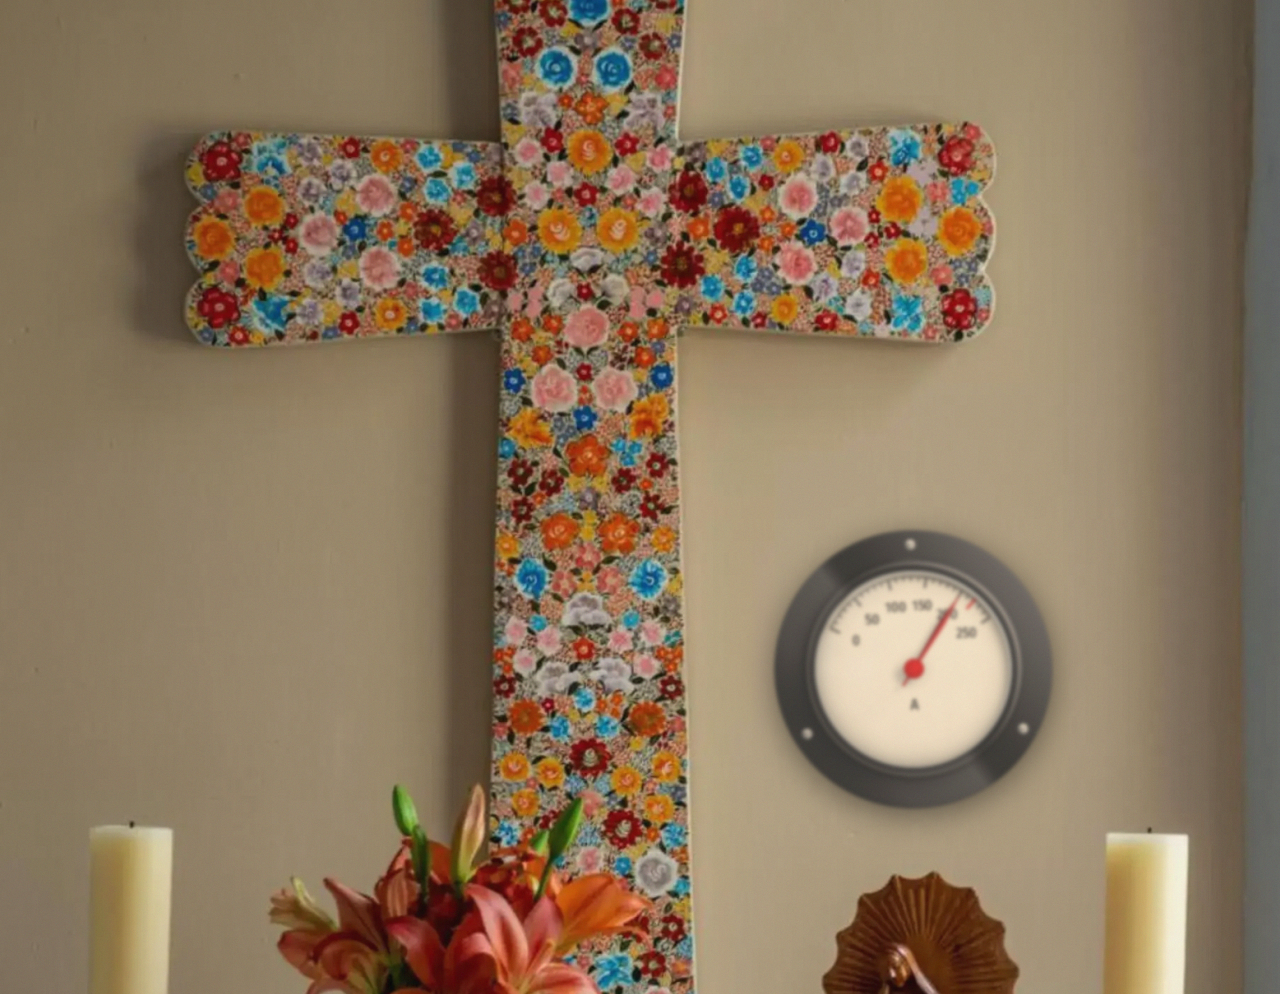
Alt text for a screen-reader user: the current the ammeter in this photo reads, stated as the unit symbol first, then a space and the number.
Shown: A 200
